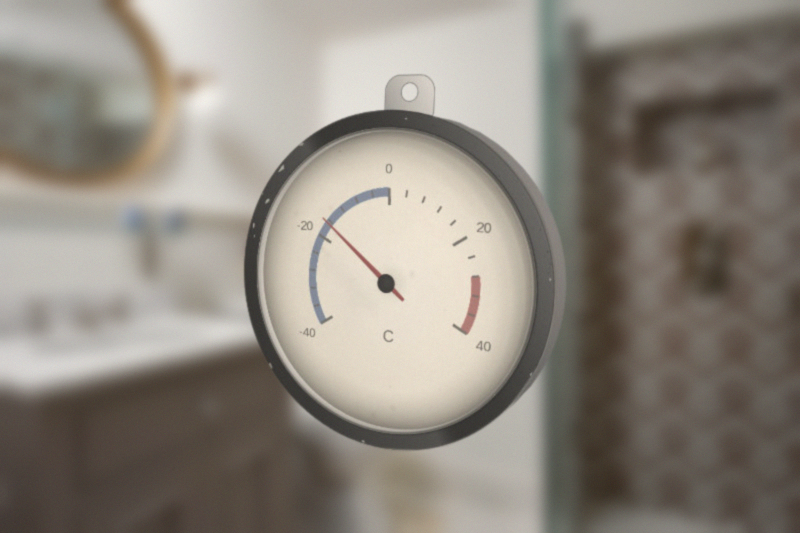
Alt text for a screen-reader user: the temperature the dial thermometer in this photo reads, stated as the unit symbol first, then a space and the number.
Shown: °C -16
